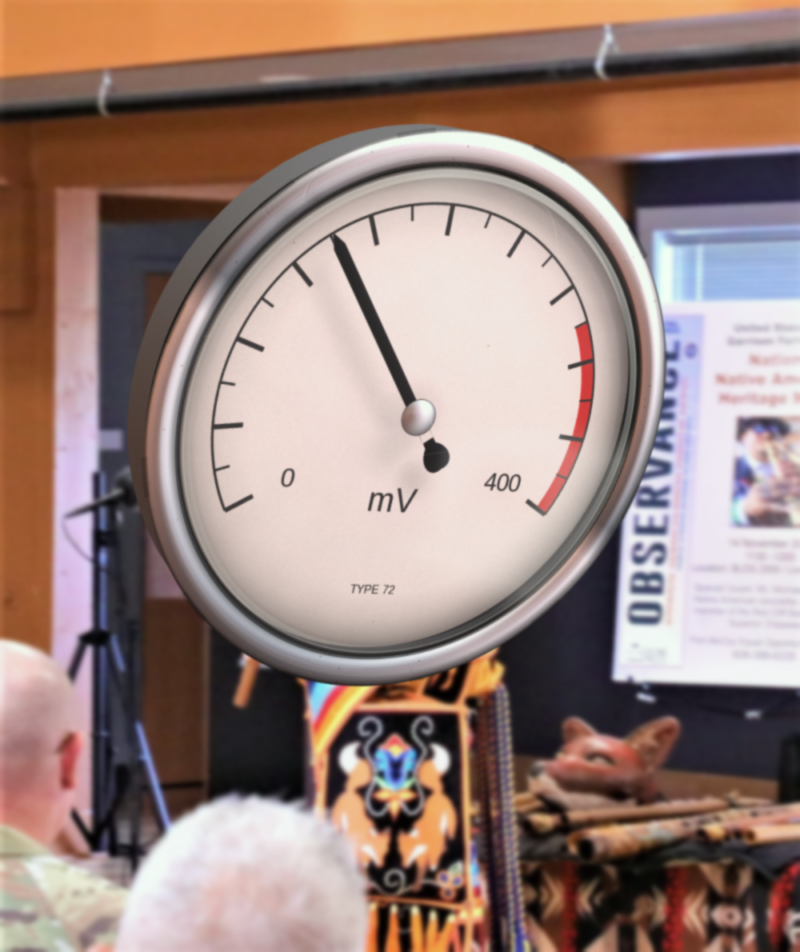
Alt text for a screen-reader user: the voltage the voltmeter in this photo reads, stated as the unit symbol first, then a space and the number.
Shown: mV 140
